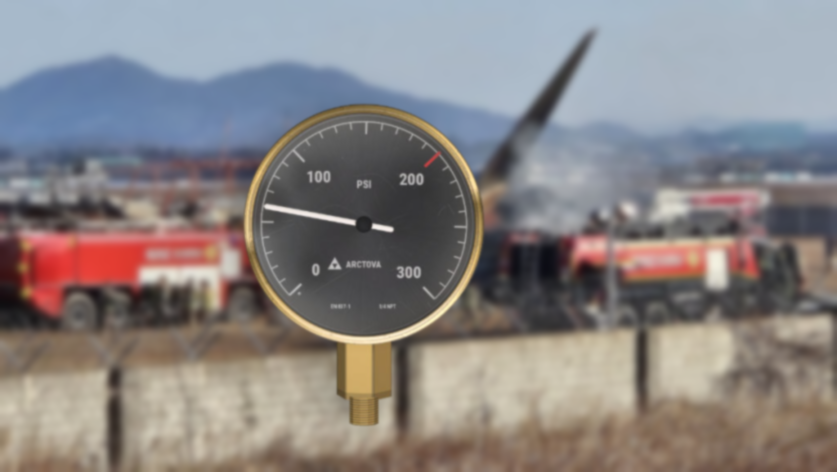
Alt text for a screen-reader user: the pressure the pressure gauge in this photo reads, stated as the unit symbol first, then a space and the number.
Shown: psi 60
